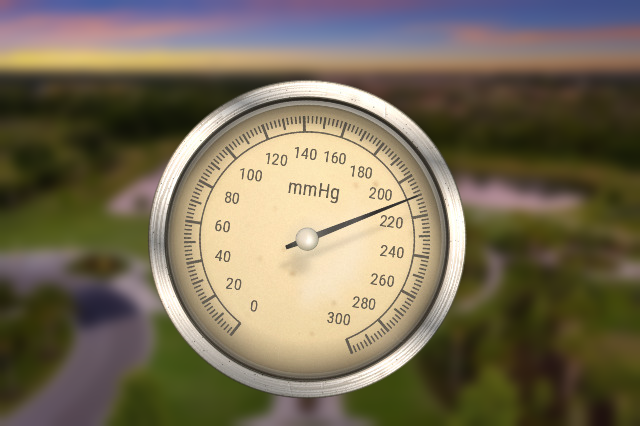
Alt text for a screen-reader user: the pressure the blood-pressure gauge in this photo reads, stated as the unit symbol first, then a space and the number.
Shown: mmHg 210
